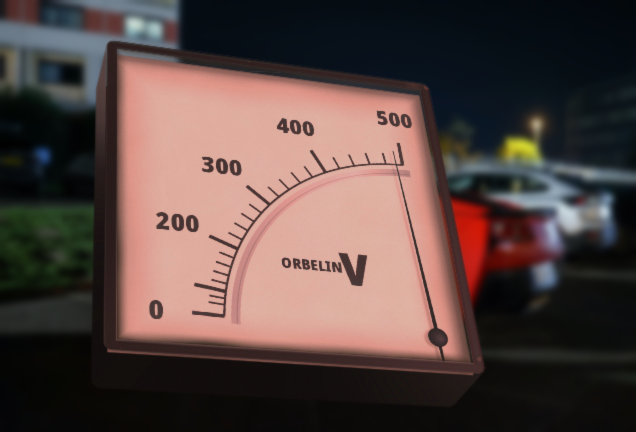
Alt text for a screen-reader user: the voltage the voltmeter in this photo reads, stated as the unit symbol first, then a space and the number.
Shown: V 490
